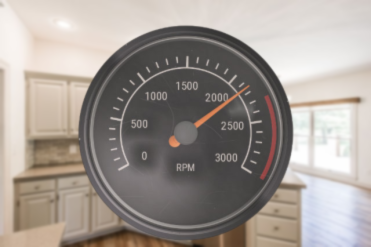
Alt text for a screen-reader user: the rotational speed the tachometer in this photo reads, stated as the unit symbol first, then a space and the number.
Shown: rpm 2150
